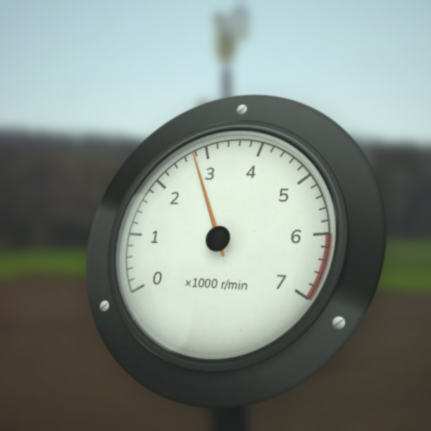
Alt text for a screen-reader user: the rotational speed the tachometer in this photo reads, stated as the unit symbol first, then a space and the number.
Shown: rpm 2800
